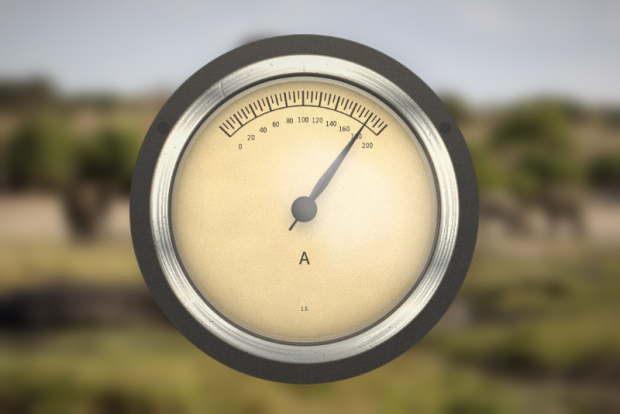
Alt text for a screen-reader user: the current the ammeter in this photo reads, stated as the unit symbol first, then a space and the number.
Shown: A 180
